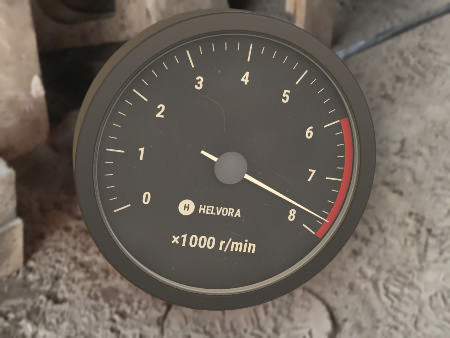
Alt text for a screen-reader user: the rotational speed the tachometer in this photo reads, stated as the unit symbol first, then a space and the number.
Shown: rpm 7700
